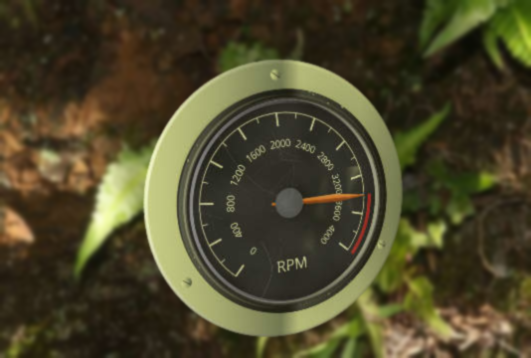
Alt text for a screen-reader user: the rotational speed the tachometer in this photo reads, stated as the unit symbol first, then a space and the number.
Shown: rpm 3400
